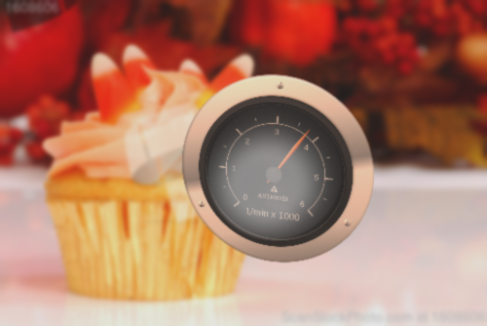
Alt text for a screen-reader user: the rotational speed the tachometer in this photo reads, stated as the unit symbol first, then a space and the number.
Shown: rpm 3750
